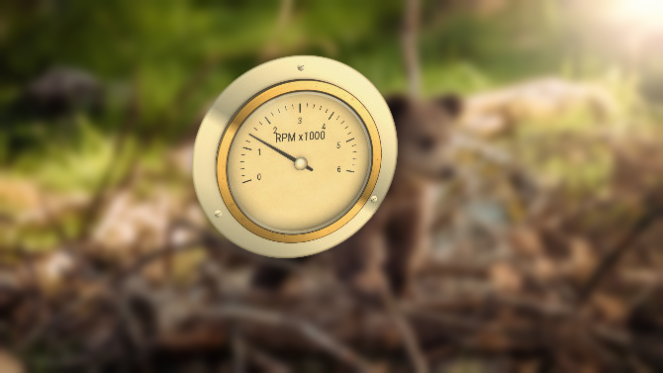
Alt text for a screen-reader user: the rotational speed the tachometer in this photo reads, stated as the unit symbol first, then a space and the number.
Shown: rpm 1400
